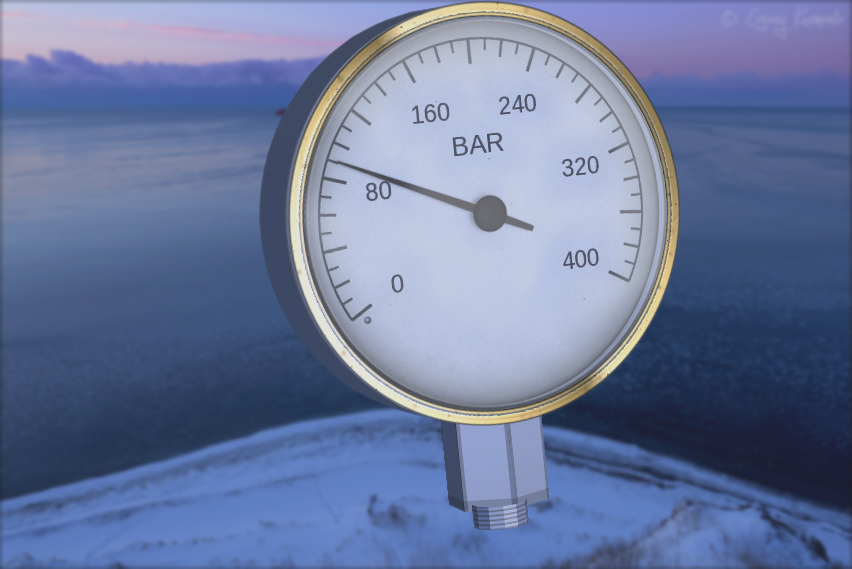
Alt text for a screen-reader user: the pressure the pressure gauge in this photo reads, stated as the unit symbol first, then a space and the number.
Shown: bar 90
